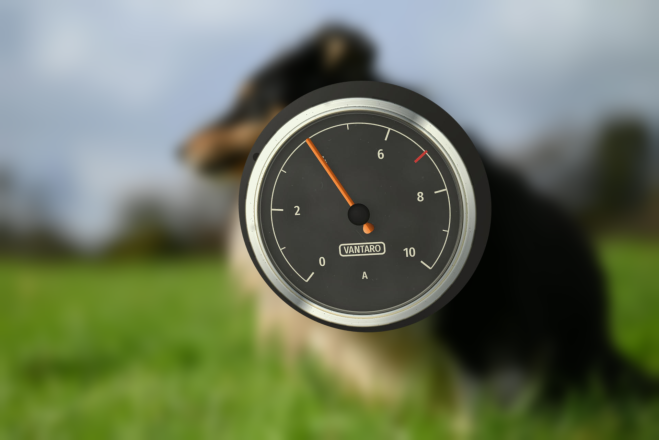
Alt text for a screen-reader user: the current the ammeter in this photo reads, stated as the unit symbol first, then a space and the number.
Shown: A 4
